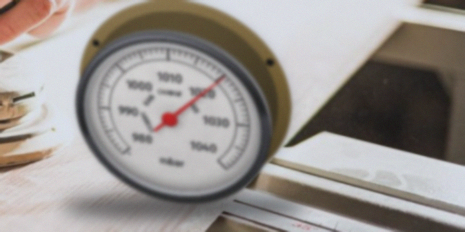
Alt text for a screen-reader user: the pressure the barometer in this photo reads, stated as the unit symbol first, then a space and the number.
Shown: mbar 1020
